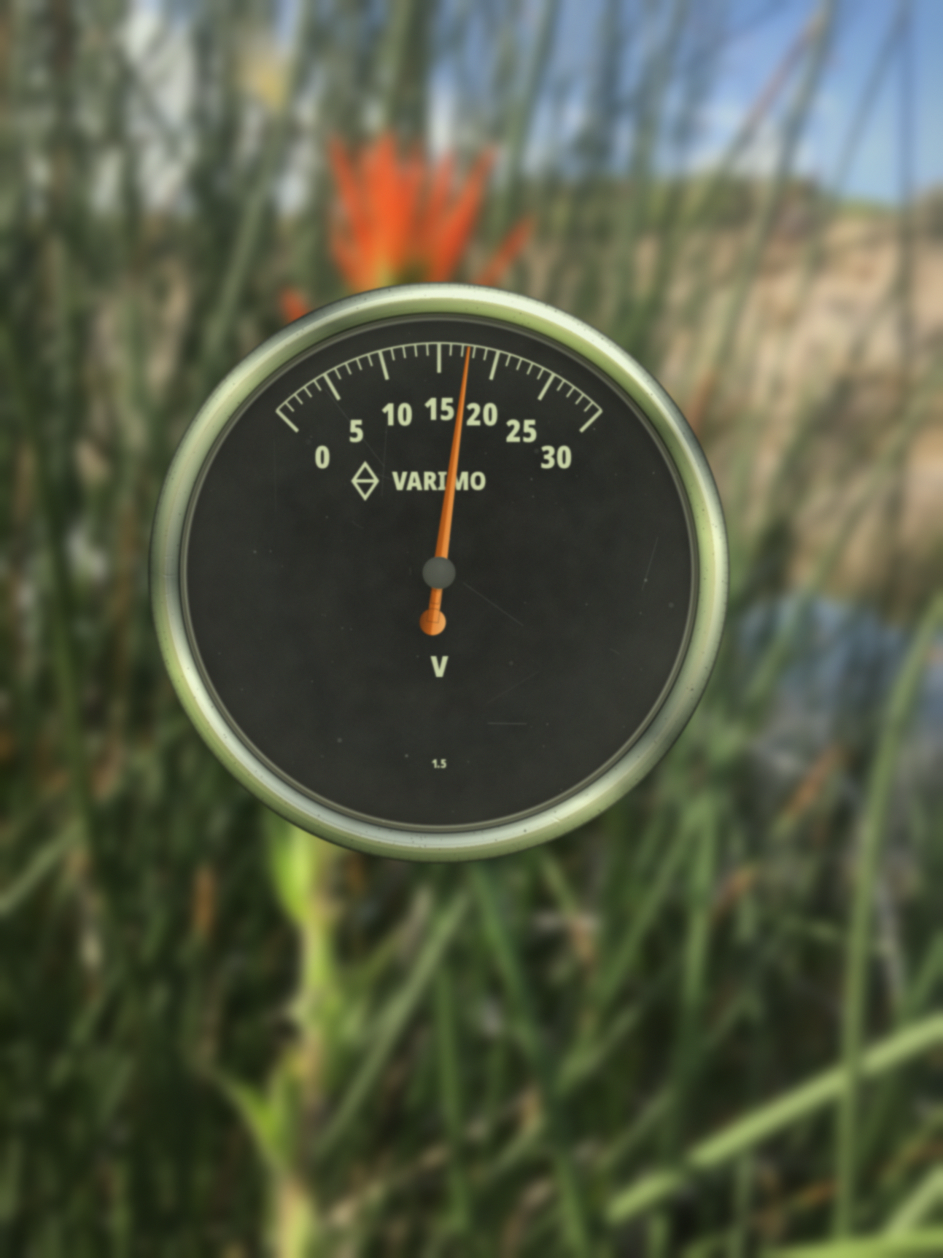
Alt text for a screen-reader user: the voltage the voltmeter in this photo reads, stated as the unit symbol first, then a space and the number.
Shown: V 17.5
